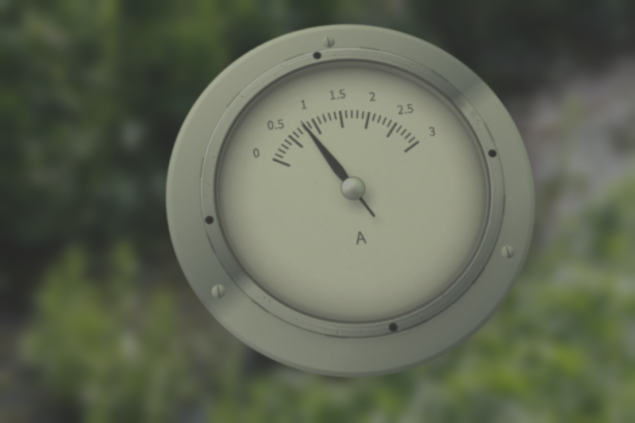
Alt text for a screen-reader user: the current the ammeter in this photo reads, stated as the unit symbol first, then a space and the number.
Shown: A 0.8
